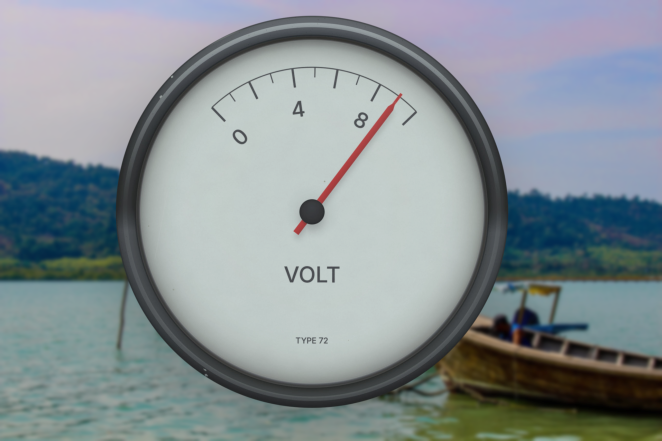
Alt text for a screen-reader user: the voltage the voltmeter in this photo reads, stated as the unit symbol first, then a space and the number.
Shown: V 9
